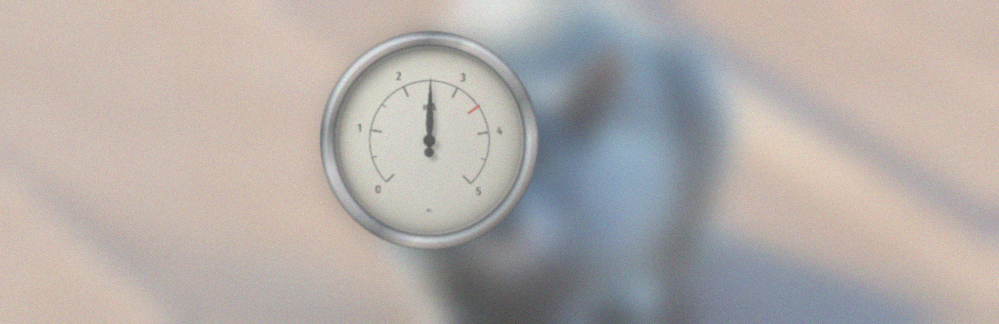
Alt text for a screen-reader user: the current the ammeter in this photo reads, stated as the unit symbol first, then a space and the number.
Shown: mA 2.5
